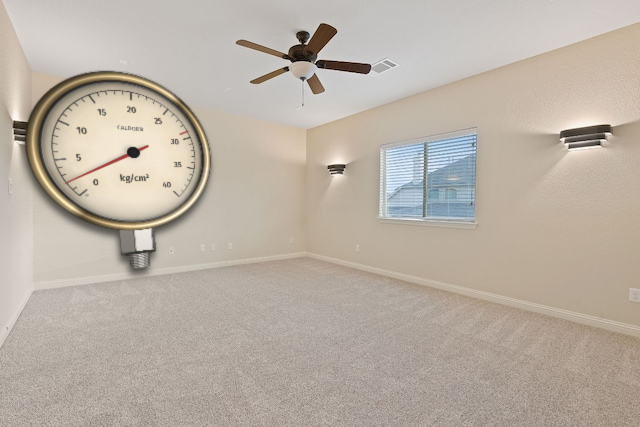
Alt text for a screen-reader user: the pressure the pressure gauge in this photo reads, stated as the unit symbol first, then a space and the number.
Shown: kg/cm² 2
